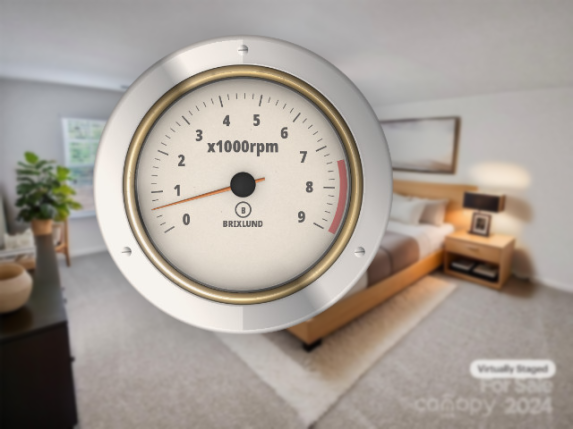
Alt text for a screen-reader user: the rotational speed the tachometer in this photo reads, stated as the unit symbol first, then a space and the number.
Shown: rpm 600
